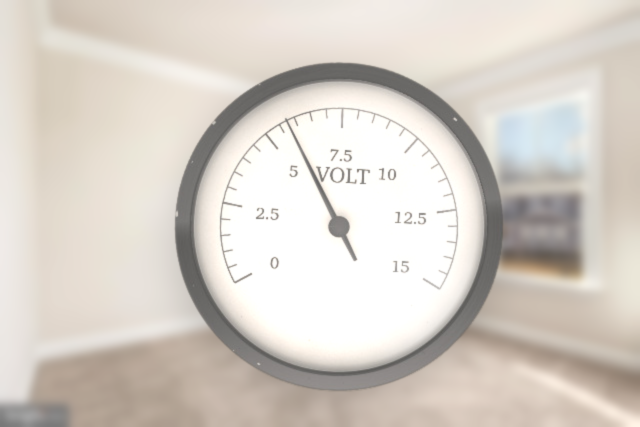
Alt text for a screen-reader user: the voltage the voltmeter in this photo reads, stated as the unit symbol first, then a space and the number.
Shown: V 5.75
